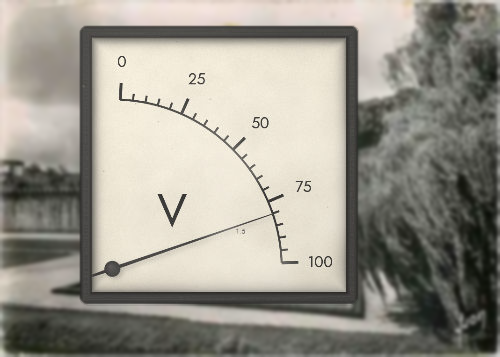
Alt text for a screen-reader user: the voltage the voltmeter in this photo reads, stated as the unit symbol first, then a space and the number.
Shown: V 80
